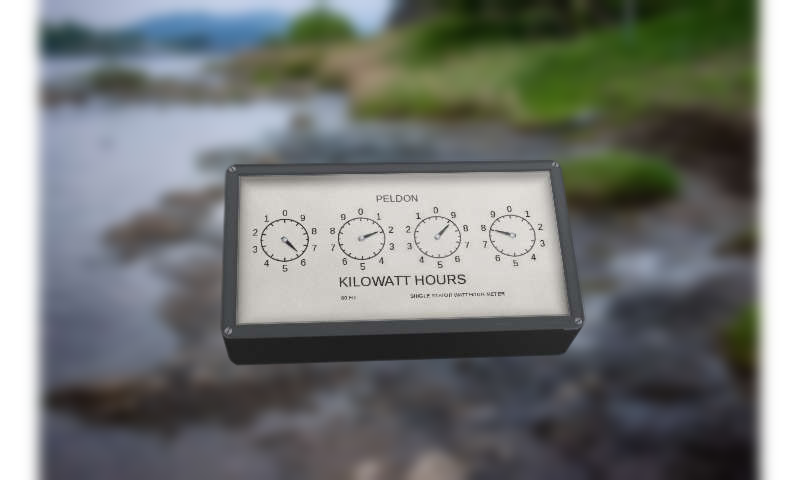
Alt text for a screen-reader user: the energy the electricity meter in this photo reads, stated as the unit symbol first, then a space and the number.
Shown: kWh 6188
